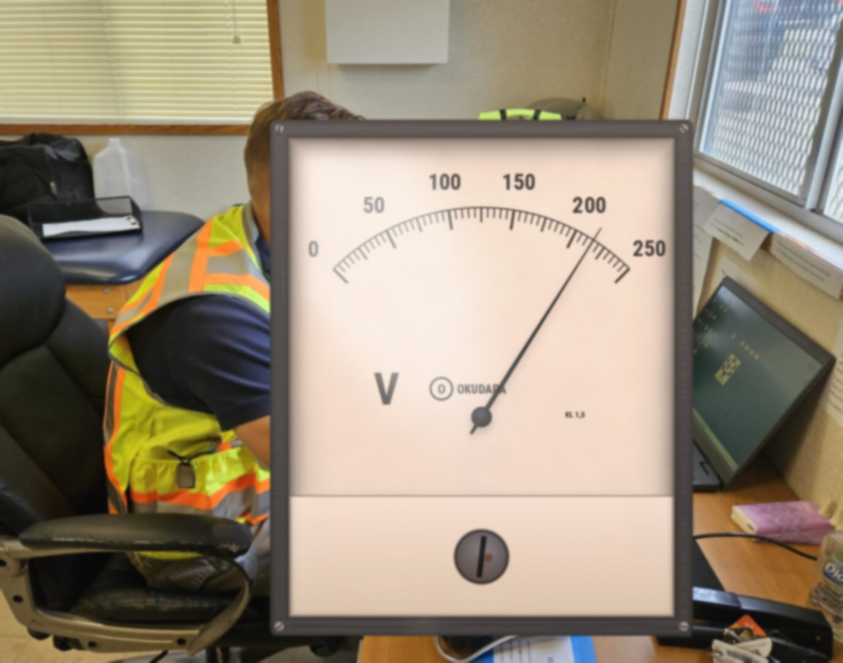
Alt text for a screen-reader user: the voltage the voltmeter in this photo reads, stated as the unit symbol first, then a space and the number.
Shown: V 215
